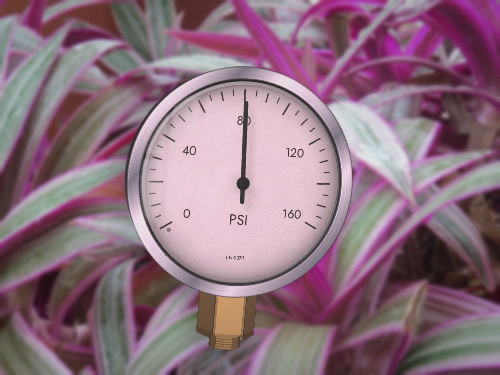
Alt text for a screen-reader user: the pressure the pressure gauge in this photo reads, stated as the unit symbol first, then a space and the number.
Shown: psi 80
